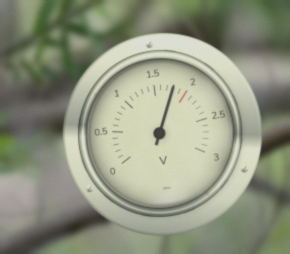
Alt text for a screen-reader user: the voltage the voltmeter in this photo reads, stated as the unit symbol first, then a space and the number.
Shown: V 1.8
